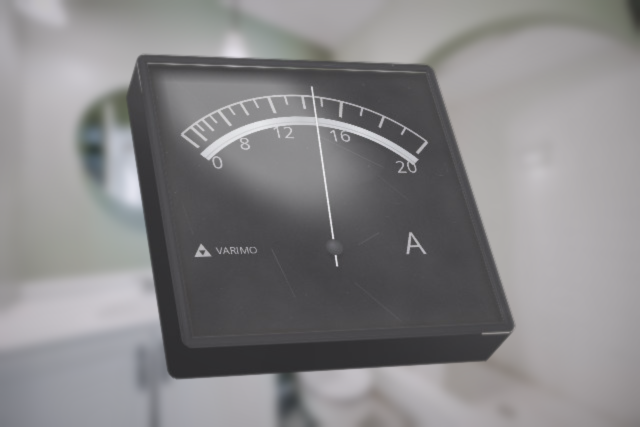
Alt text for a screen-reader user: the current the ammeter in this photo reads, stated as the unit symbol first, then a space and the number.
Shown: A 14.5
